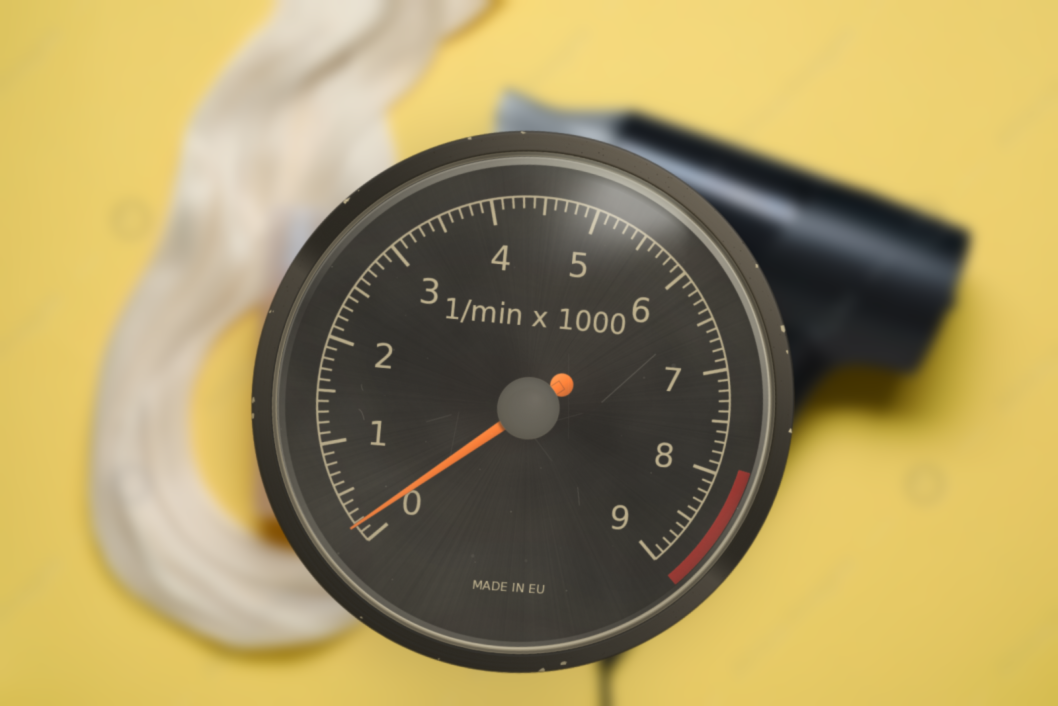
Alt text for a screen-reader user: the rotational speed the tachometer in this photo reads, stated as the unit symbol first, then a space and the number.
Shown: rpm 200
